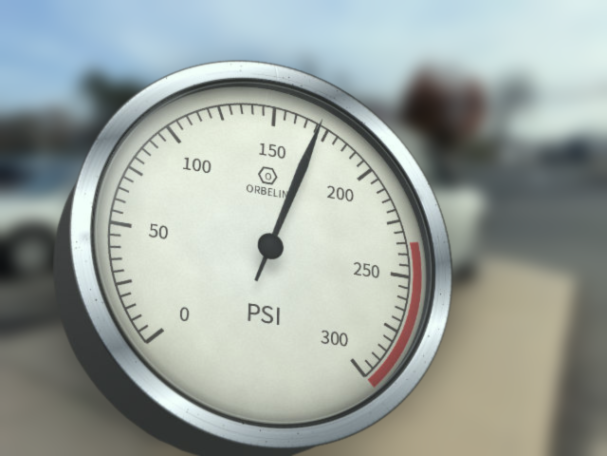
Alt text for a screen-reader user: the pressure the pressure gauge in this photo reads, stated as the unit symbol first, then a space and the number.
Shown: psi 170
